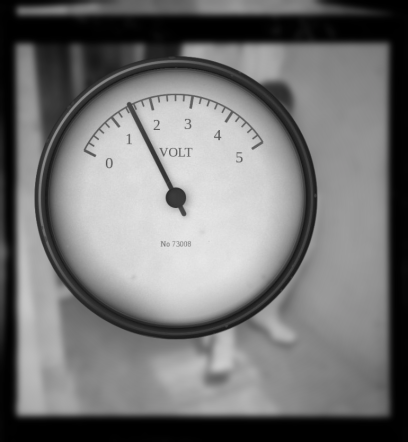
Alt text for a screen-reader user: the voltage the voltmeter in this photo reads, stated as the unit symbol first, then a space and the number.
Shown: V 1.5
